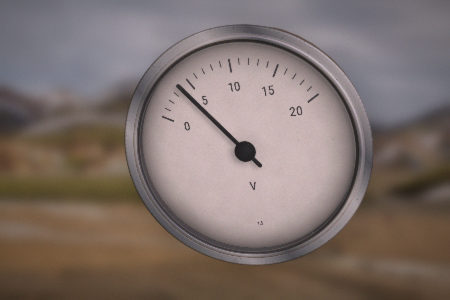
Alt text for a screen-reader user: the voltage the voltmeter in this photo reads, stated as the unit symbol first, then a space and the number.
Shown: V 4
